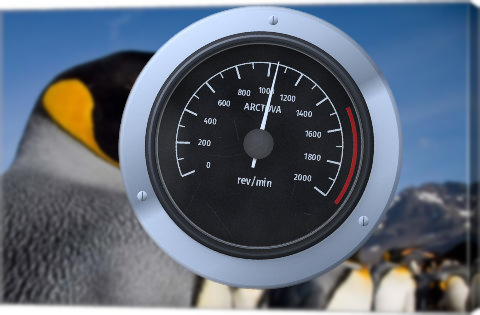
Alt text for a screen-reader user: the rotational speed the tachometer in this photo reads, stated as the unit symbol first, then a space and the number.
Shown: rpm 1050
